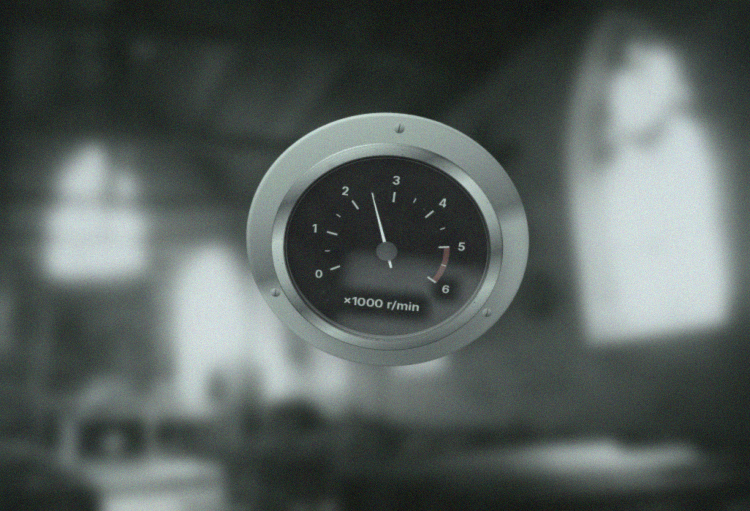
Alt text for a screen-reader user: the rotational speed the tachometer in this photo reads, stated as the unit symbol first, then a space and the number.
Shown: rpm 2500
